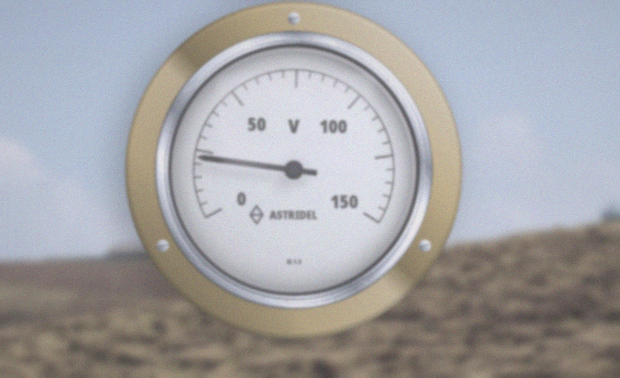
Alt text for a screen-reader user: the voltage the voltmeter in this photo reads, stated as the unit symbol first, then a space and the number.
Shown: V 22.5
